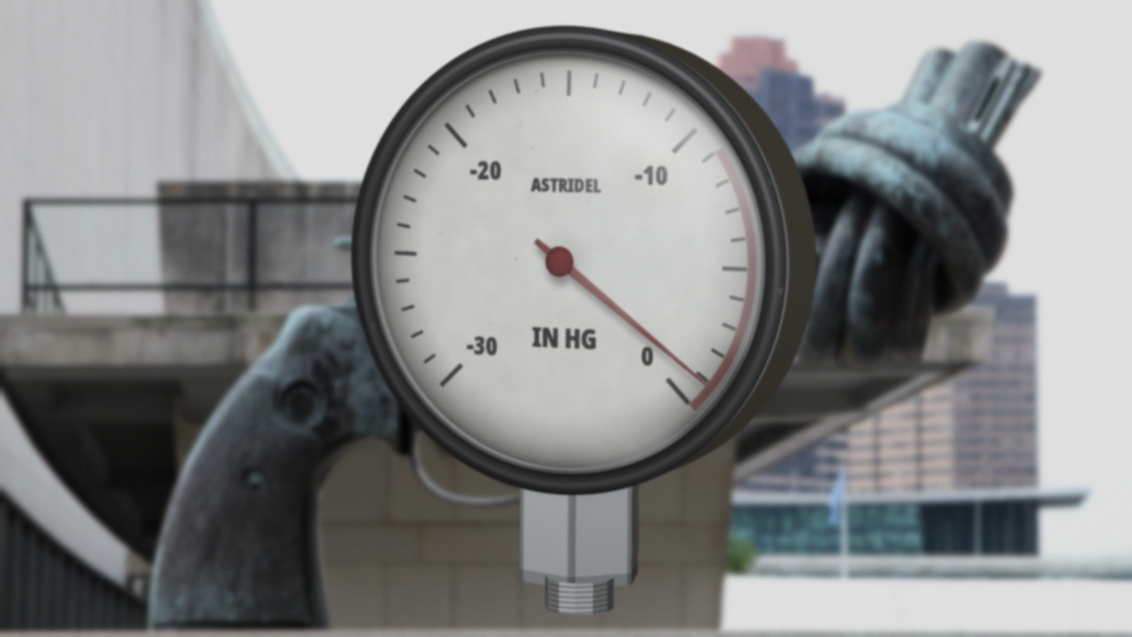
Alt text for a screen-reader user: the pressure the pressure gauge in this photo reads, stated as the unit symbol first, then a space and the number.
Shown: inHg -1
